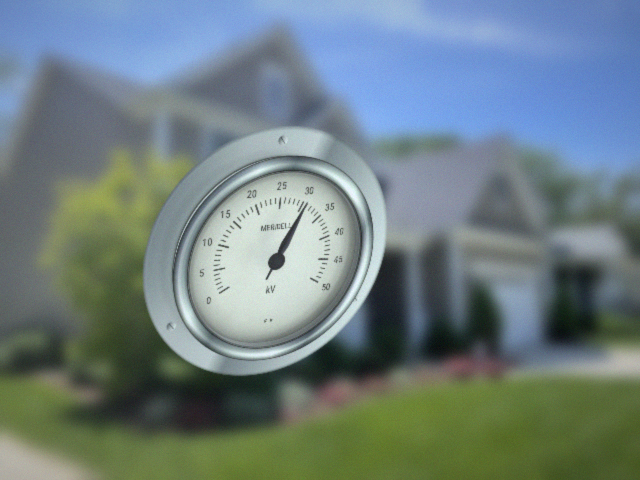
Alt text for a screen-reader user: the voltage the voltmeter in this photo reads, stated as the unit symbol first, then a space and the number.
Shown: kV 30
